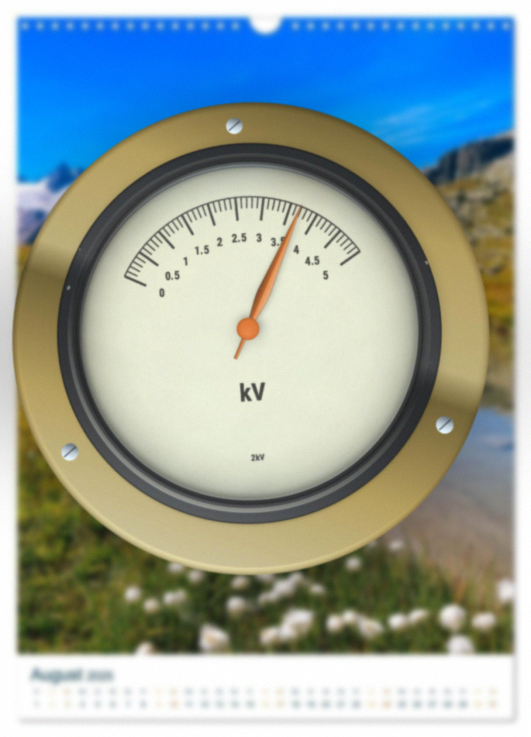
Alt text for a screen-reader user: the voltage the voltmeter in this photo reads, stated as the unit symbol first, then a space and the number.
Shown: kV 3.7
